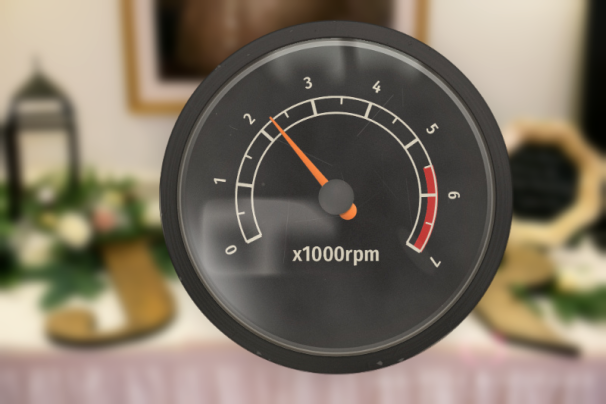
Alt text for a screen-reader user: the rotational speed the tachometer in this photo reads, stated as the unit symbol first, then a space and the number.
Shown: rpm 2250
